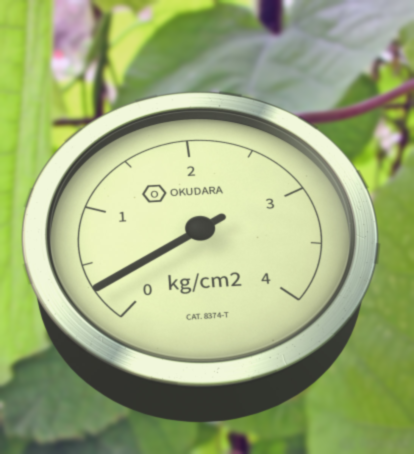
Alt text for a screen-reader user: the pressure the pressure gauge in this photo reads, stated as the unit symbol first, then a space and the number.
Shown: kg/cm² 0.25
